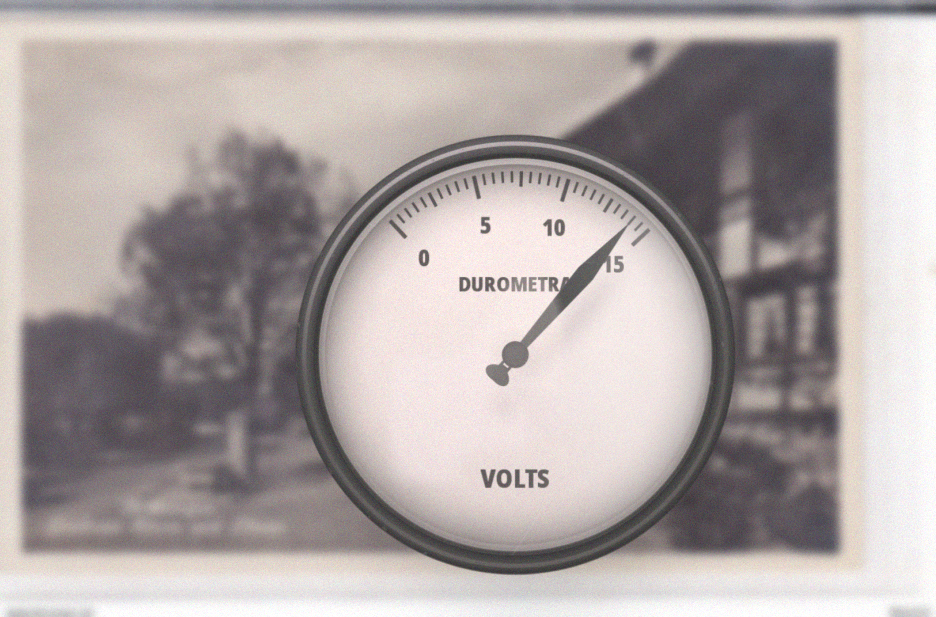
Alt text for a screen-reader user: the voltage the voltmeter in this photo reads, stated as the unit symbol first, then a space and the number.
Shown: V 14
